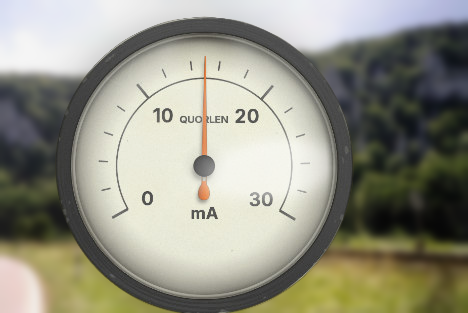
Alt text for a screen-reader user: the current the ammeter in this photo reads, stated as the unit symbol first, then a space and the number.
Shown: mA 15
